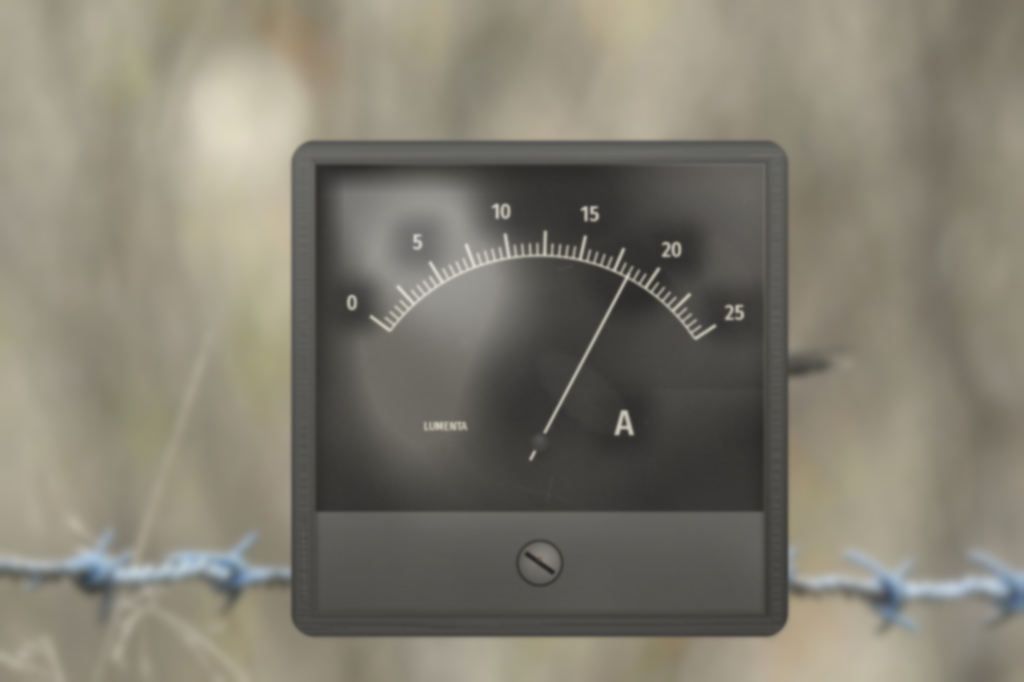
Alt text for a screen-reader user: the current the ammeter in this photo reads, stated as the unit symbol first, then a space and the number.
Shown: A 18.5
